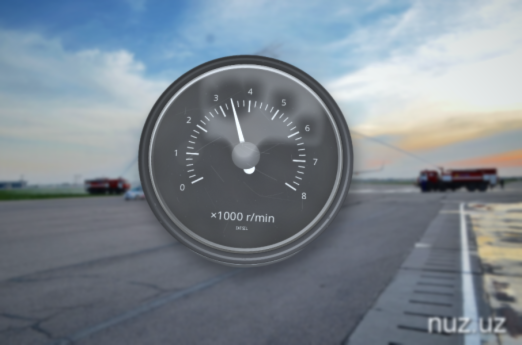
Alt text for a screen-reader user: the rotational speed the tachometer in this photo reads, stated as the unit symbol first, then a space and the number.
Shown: rpm 3400
